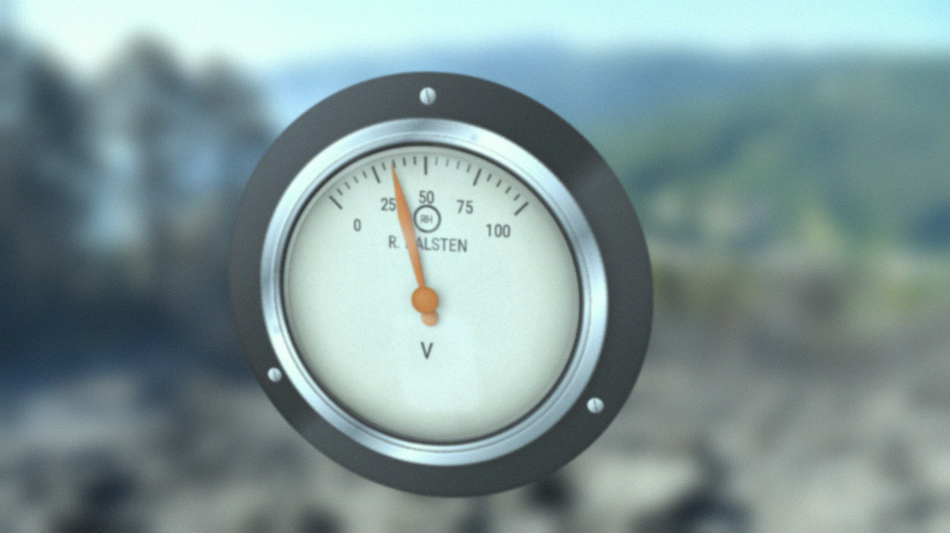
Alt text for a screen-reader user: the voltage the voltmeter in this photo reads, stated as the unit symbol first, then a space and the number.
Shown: V 35
